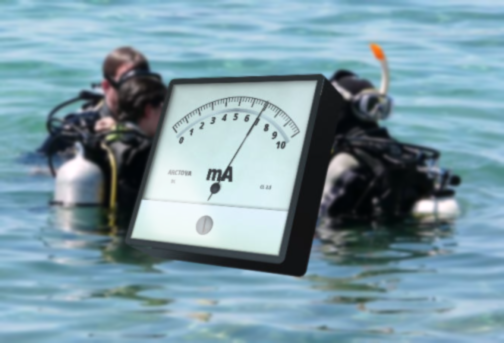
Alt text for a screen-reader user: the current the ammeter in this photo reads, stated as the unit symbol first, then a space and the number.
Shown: mA 7
